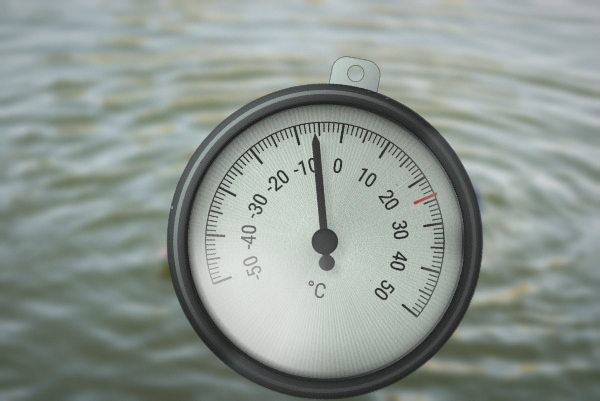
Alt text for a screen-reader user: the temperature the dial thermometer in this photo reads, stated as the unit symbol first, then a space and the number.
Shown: °C -6
